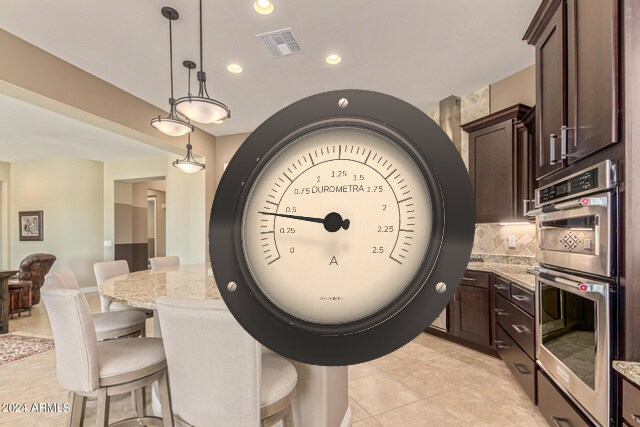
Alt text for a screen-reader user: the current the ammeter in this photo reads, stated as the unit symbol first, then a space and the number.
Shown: A 0.4
